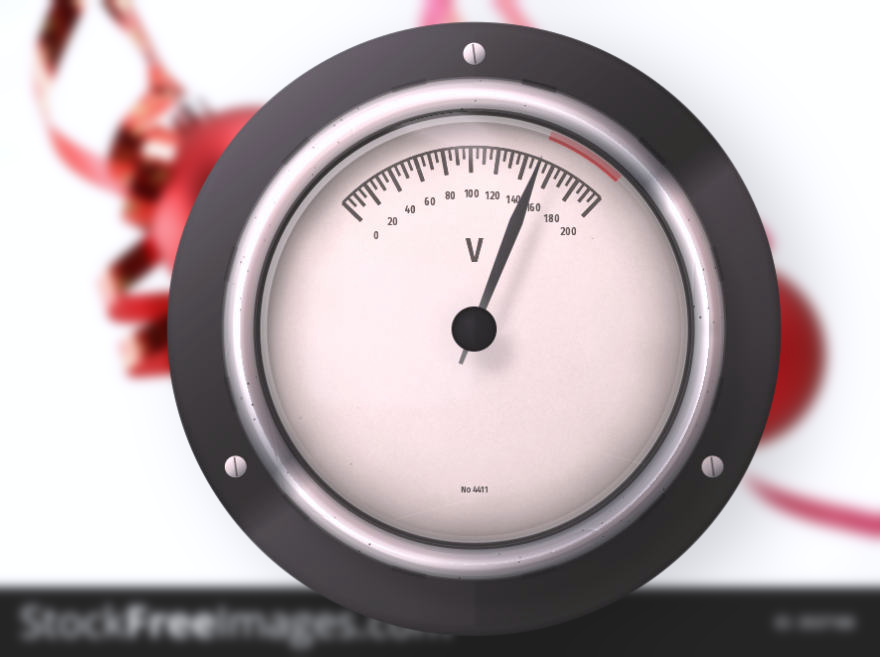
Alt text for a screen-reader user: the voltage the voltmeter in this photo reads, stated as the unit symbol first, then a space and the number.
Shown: V 150
